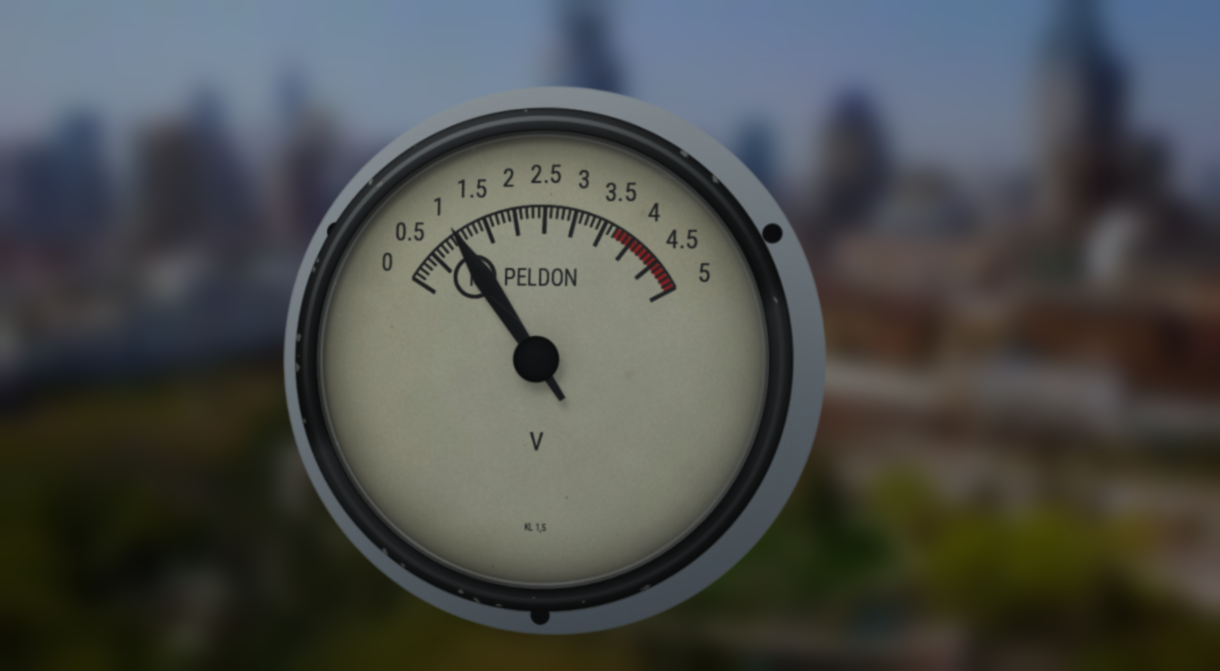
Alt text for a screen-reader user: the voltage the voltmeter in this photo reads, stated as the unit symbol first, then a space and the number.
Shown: V 1
